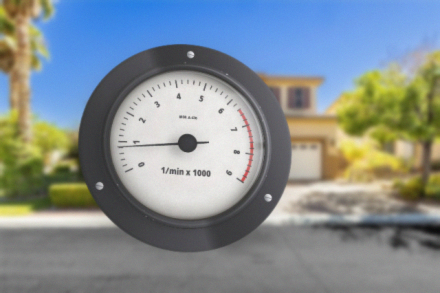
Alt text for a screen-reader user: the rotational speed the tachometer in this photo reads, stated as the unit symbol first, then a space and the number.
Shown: rpm 800
